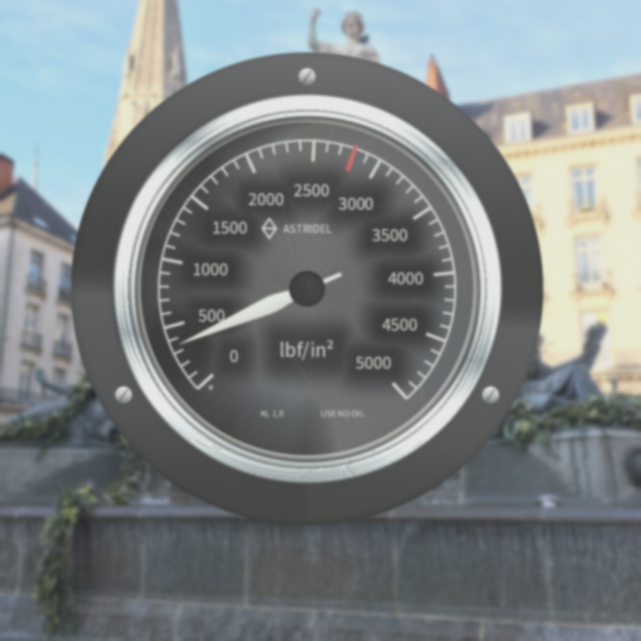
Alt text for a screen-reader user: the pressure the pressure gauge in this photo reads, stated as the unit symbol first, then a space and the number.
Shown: psi 350
